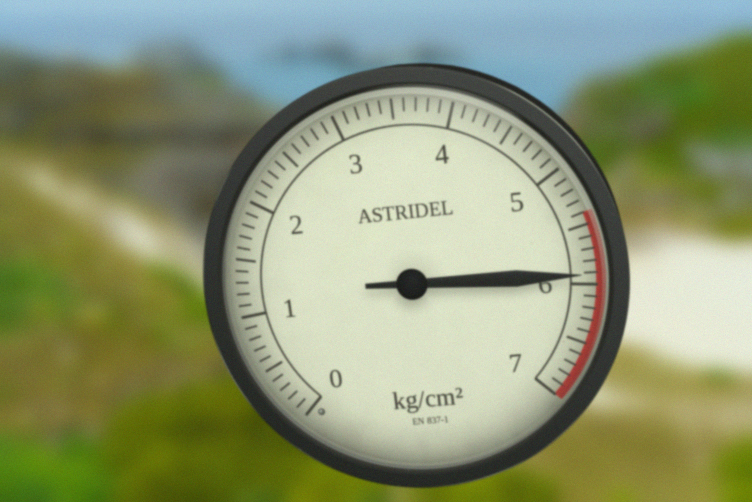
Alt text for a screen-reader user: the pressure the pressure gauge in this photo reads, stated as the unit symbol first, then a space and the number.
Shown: kg/cm² 5.9
